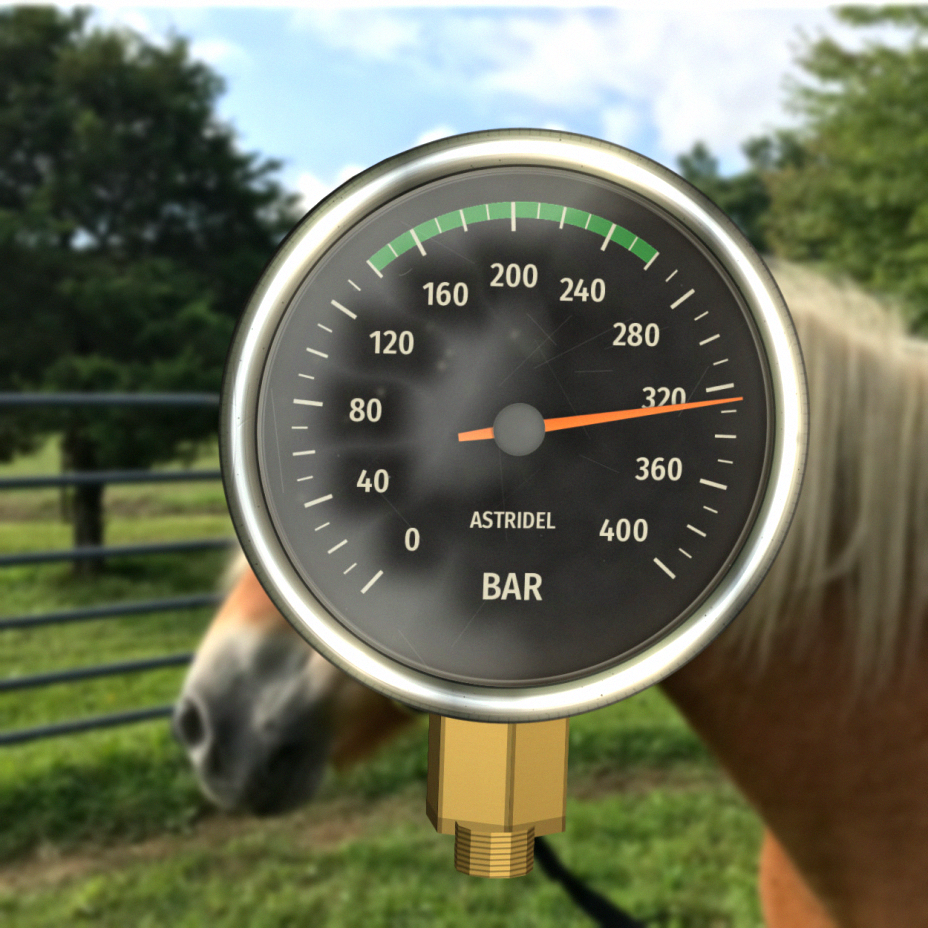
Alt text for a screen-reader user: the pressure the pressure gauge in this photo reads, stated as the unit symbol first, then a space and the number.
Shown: bar 325
